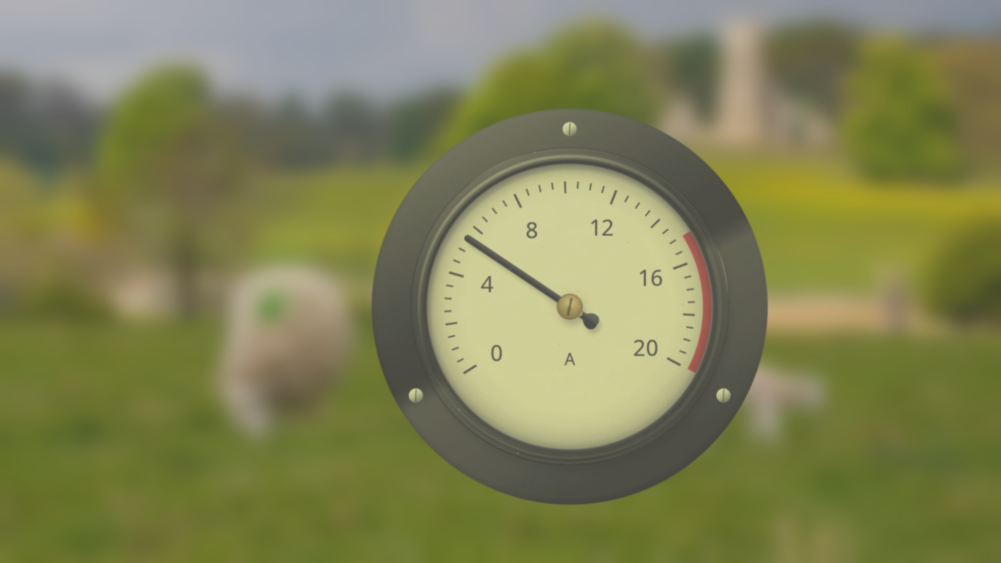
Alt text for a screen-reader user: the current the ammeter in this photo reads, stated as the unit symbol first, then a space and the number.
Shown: A 5.5
